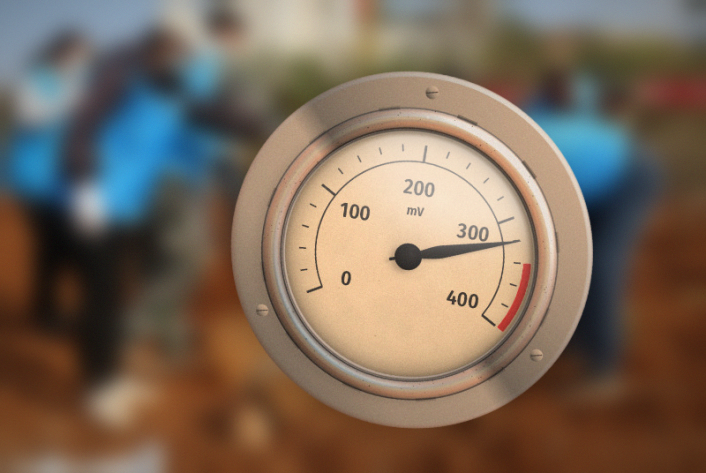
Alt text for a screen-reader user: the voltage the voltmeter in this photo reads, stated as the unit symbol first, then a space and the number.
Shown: mV 320
